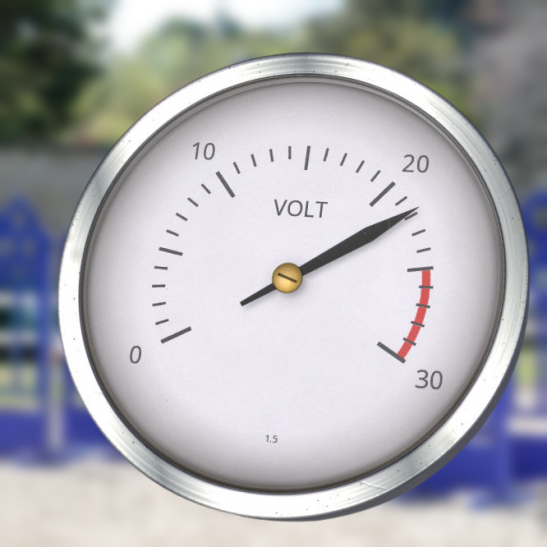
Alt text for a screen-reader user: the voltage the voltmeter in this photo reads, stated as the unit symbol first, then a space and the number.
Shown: V 22
